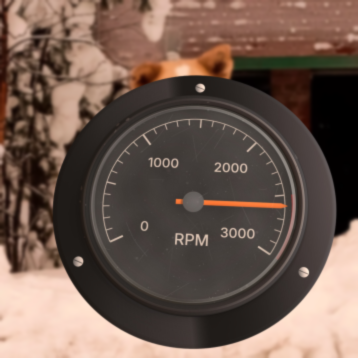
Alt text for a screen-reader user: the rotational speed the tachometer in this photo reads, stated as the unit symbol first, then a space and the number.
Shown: rpm 2600
